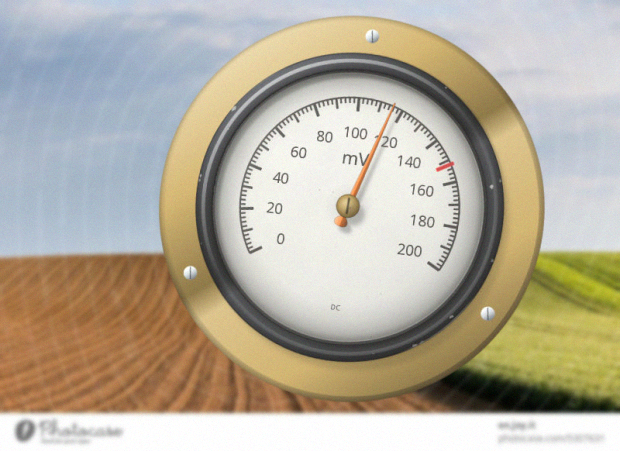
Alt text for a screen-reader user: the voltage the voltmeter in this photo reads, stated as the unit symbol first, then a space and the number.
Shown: mV 116
